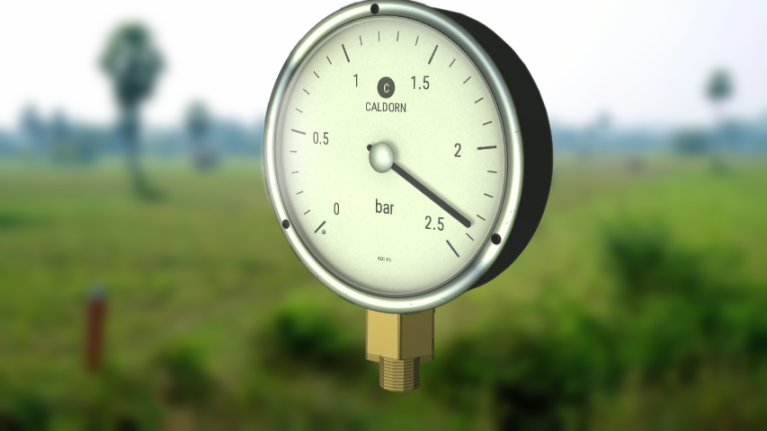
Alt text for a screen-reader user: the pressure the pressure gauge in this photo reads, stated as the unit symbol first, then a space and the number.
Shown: bar 2.35
